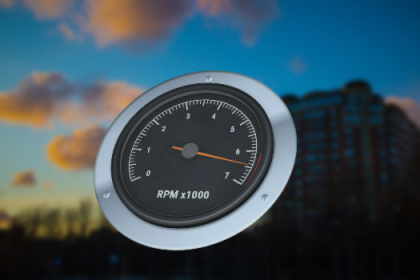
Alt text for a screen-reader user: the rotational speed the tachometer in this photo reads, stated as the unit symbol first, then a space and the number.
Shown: rpm 6500
